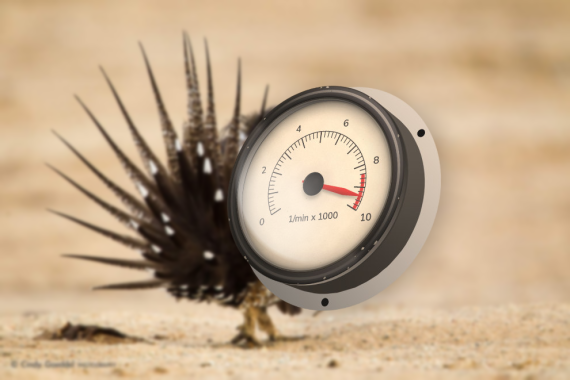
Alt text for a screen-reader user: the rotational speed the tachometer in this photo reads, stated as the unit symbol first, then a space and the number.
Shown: rpm 9400
